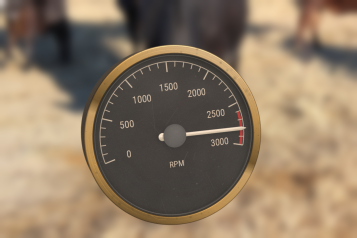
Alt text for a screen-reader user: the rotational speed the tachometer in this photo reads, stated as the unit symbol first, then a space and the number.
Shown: rpm 2800
